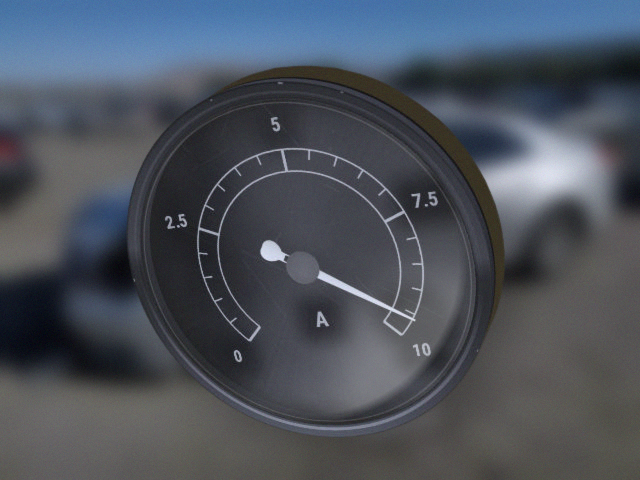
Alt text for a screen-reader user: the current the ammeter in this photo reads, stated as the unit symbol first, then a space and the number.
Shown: A 9.5
